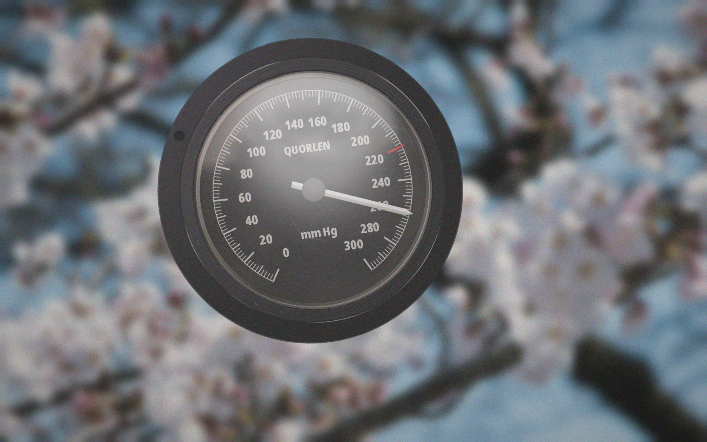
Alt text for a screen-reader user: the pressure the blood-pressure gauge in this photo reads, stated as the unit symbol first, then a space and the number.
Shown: mmHg 260
